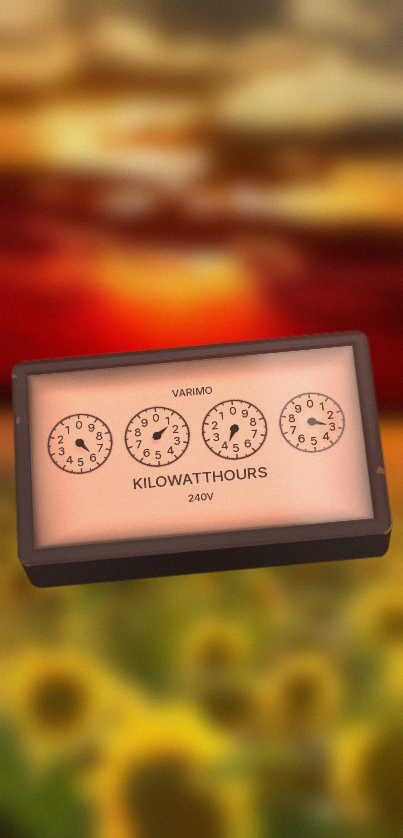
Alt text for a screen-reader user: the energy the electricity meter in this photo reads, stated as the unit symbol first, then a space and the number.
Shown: kWh 6143
